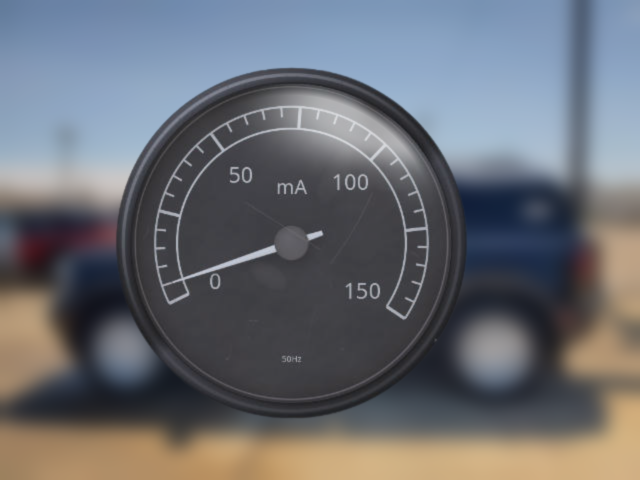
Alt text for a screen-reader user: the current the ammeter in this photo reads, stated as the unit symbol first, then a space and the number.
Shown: mA 5
